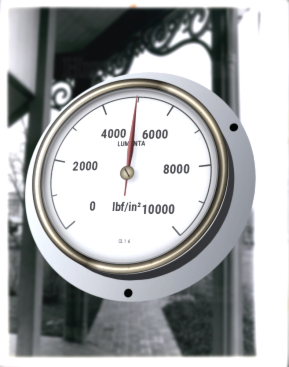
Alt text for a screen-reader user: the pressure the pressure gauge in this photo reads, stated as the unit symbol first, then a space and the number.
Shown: psi 5000
